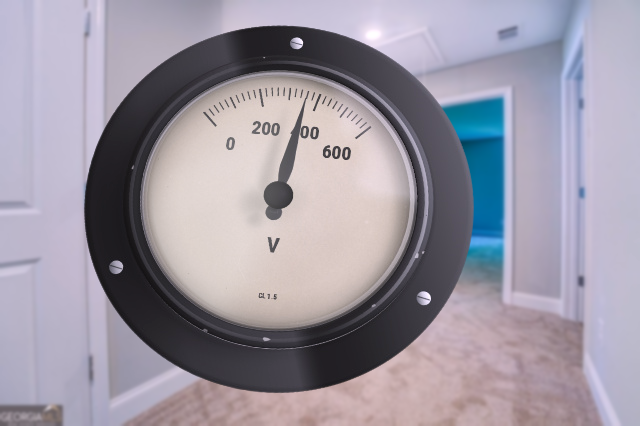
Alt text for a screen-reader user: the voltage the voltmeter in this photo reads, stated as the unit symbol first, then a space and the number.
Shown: V 360
